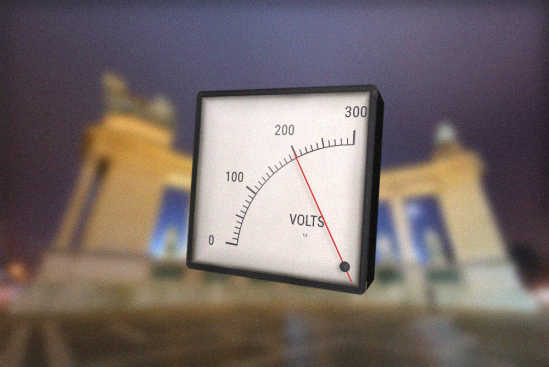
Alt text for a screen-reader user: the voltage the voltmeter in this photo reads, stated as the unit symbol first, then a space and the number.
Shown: V 200
